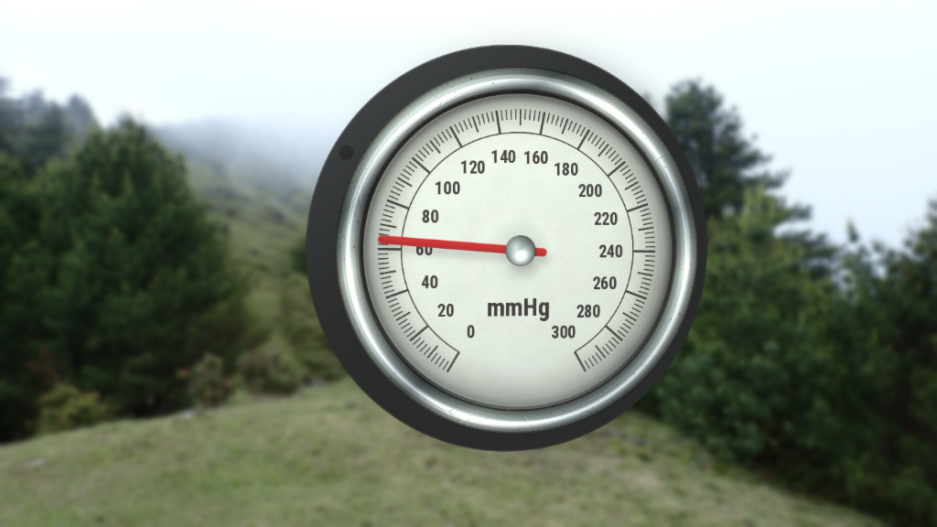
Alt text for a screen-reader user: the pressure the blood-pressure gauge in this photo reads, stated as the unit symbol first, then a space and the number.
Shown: mmHg 64
